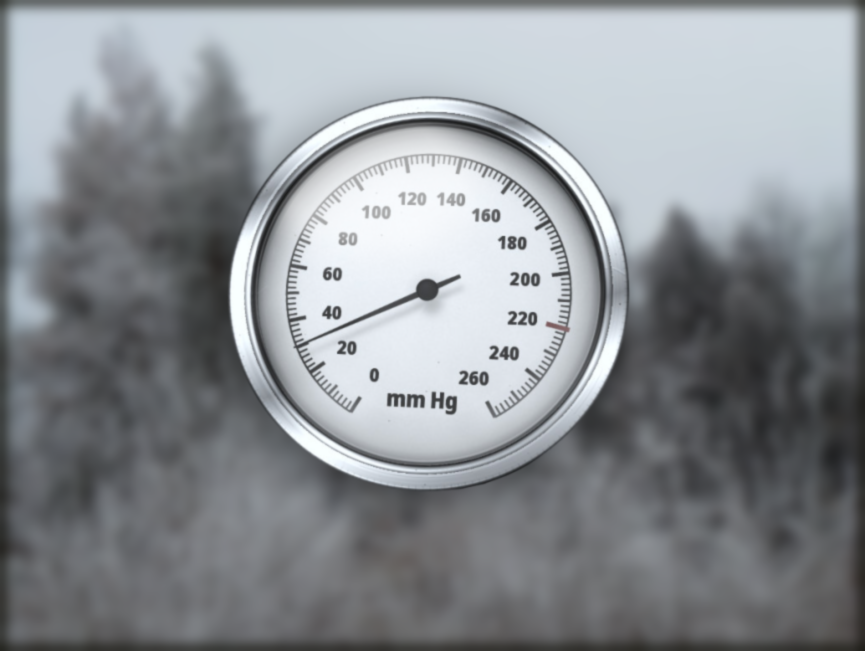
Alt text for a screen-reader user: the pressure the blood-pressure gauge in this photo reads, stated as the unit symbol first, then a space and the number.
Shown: mmHg 30
